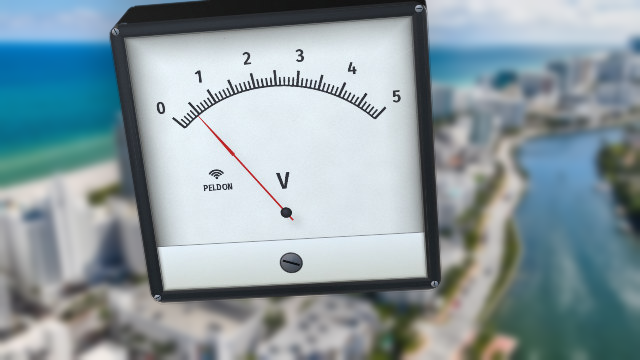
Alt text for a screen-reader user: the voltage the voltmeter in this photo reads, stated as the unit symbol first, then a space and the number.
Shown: V 0.5
